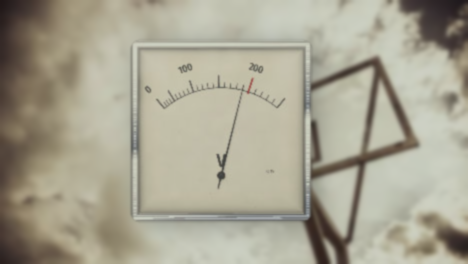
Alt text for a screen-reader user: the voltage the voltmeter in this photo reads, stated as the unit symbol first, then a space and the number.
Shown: V 190
